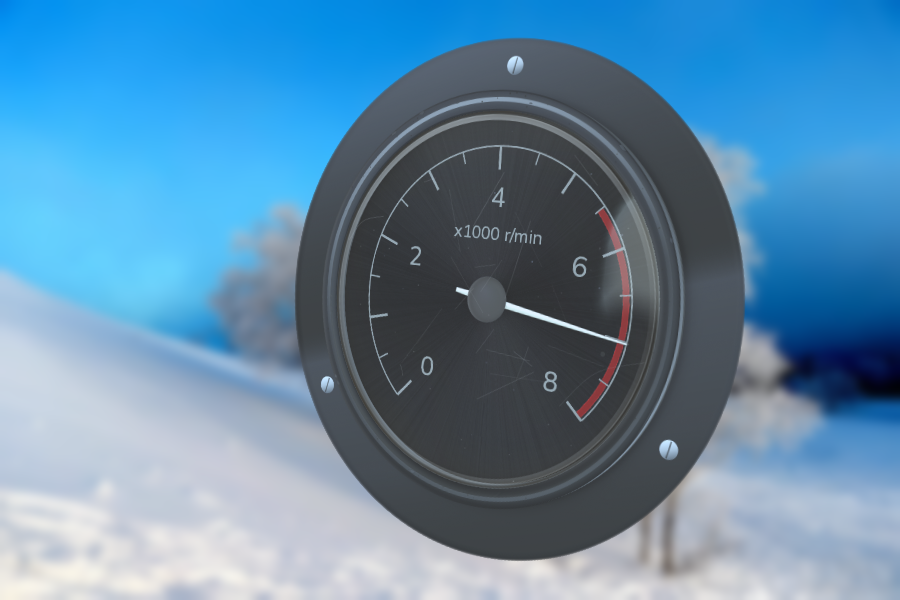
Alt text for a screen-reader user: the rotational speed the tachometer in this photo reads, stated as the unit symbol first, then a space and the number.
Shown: rpm 7000
